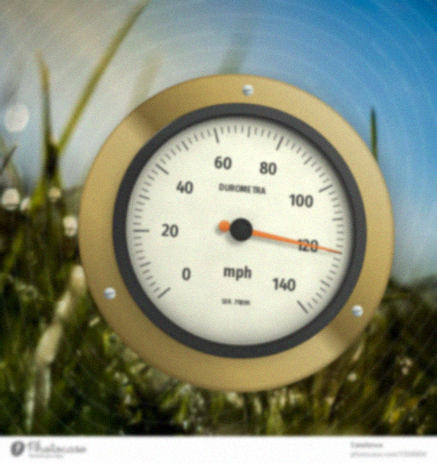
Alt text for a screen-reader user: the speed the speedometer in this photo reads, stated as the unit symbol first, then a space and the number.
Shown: mph 120
